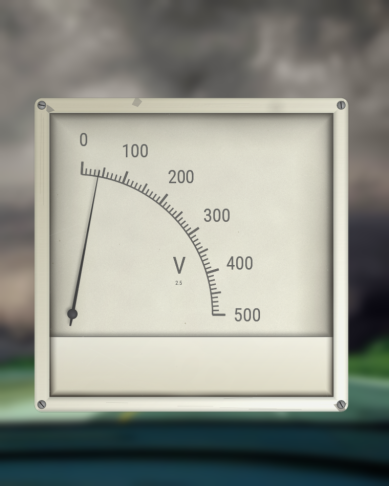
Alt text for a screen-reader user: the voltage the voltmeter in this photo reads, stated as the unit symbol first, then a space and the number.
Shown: V 40
